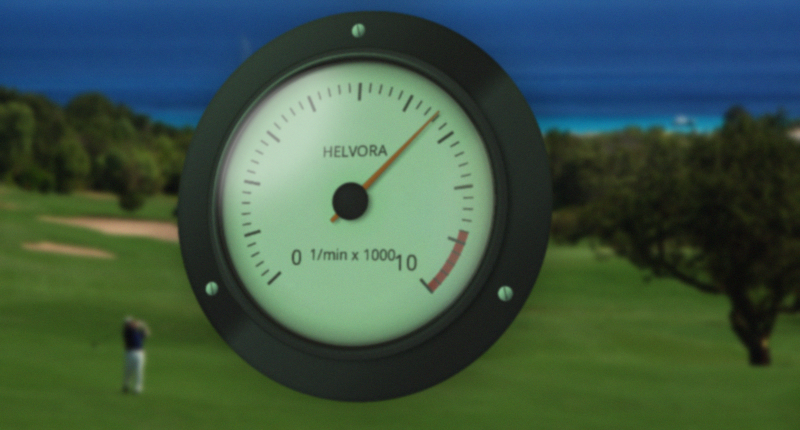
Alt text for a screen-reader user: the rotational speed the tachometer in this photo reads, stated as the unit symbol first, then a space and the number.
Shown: rpm 6600
